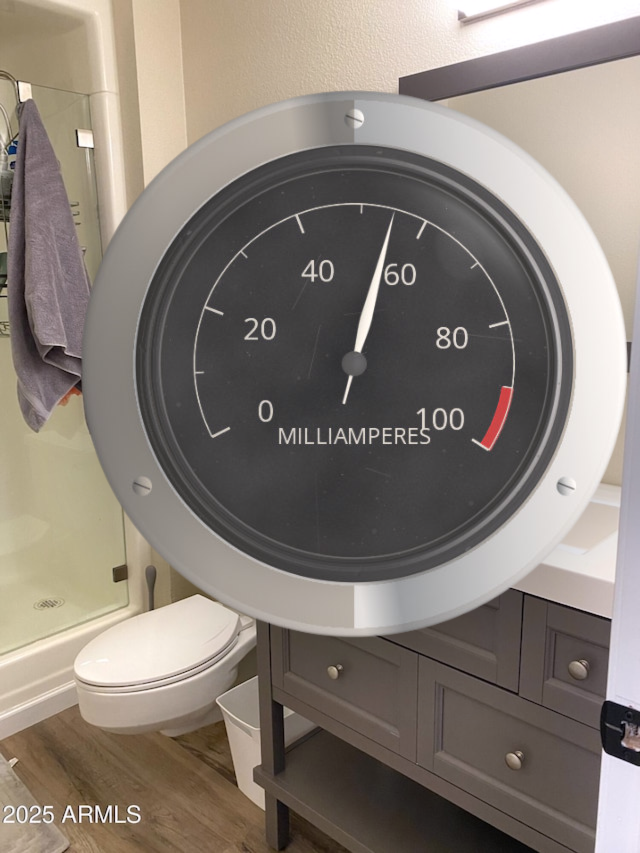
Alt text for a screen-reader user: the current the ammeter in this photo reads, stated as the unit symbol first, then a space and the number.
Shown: mA 55
